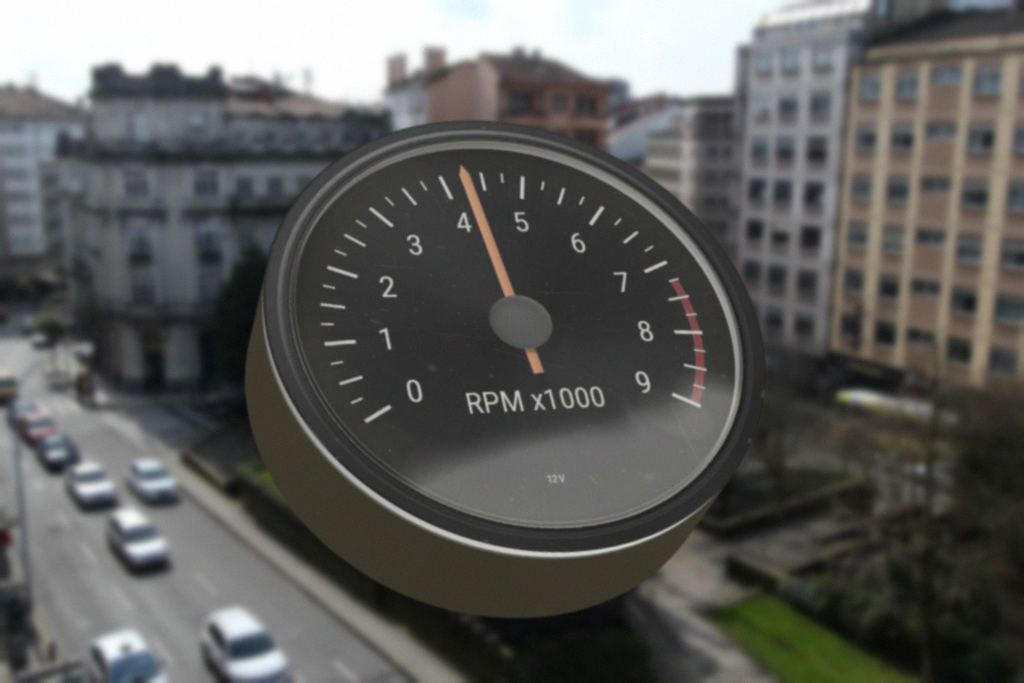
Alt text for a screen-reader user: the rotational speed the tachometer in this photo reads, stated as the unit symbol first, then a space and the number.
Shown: rpm 4250
